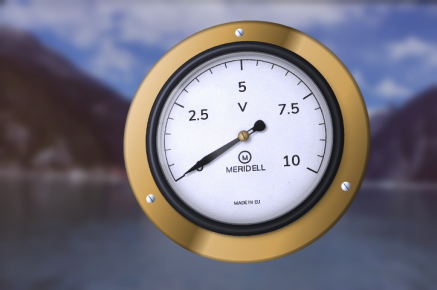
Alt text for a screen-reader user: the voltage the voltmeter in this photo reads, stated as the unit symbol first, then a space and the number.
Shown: V 0
